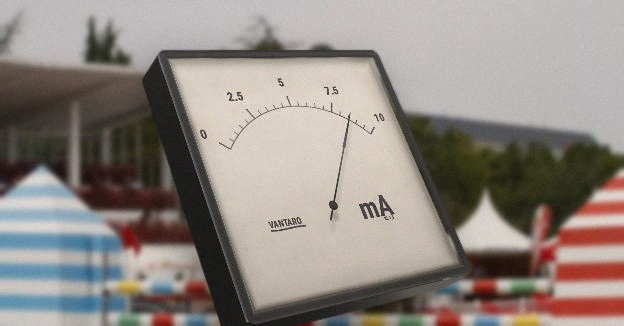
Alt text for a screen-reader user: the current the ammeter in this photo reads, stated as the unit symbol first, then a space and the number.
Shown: mA 8.5
